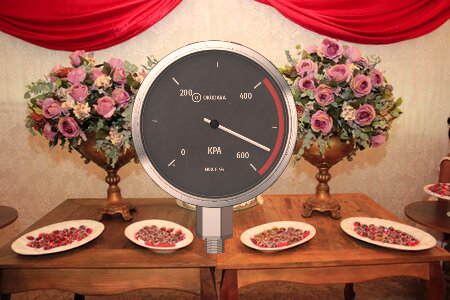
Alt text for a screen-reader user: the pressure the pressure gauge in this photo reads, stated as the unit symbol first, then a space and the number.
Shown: kPa 550
